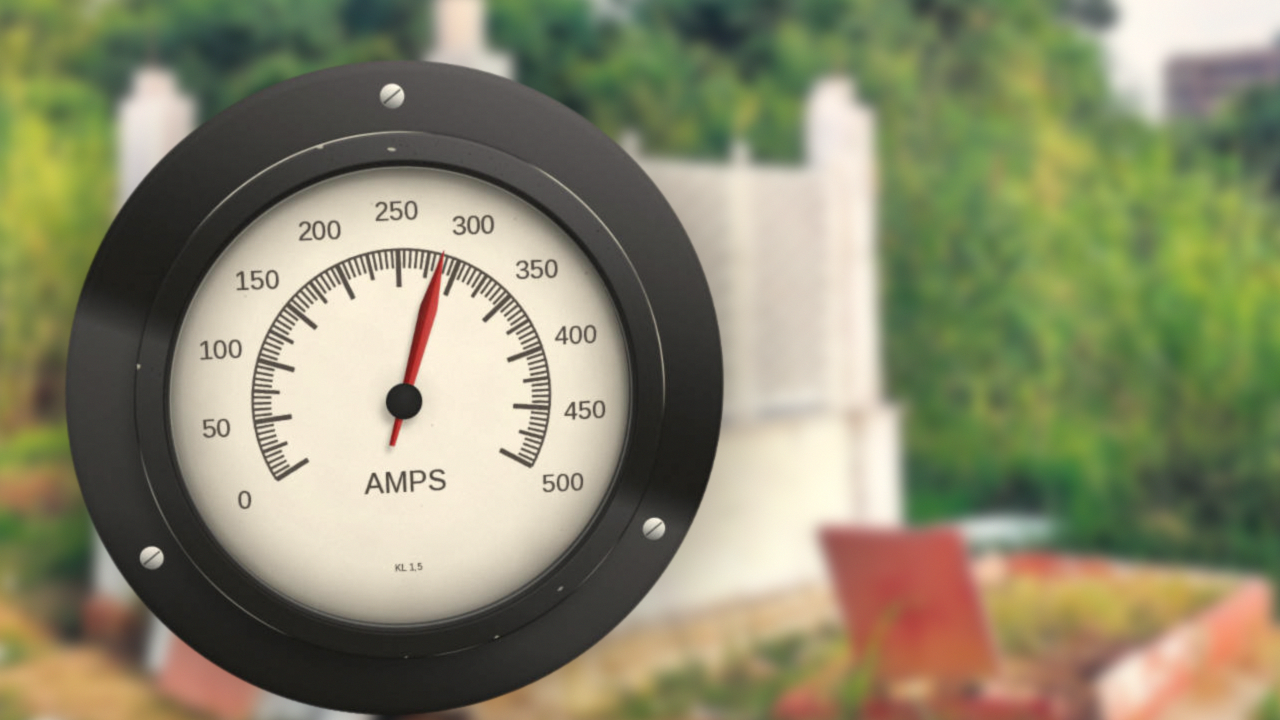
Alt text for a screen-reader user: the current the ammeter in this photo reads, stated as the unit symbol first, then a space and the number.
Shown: A 285
